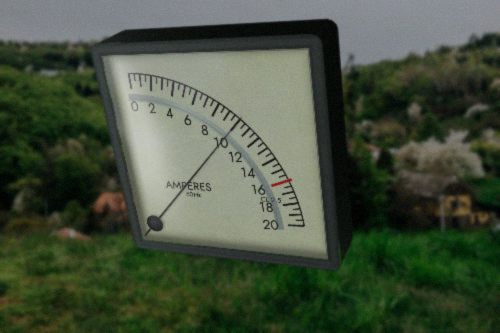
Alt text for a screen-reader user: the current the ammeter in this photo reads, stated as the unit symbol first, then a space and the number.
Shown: A 10
